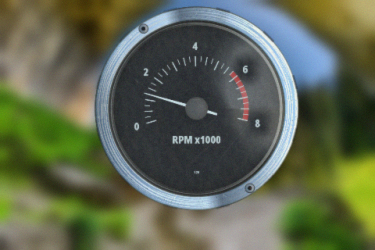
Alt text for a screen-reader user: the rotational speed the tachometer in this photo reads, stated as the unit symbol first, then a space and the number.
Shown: rpm 1250
